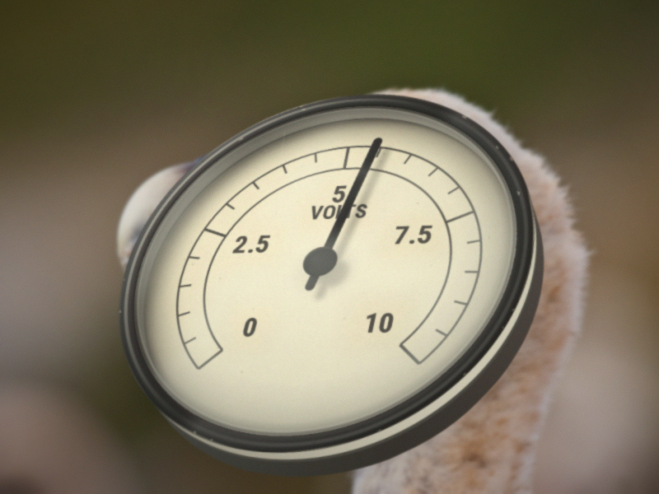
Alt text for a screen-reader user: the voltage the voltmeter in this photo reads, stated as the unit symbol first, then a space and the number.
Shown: V 5.5
